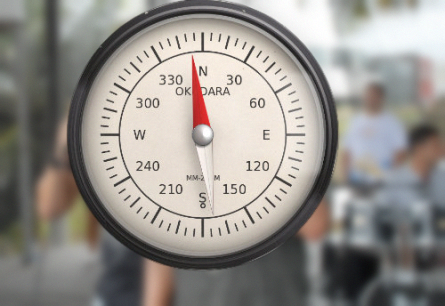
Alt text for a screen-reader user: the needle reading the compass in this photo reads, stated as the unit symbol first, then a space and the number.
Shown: ° 352.5
